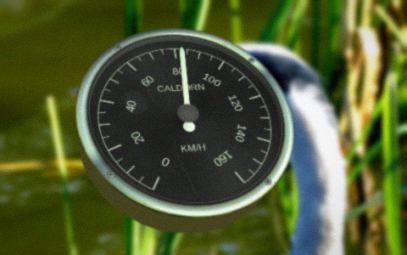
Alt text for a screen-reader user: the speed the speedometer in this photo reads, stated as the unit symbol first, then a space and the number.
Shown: km/h 82.5
